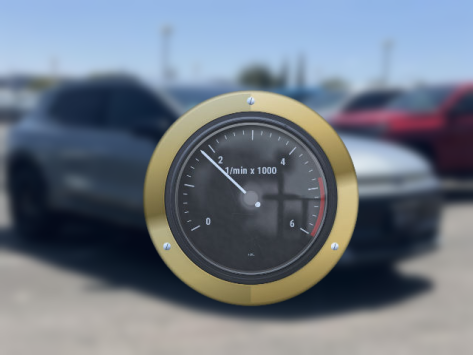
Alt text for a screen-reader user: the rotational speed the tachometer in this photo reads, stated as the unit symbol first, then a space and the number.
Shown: rpm 1800
